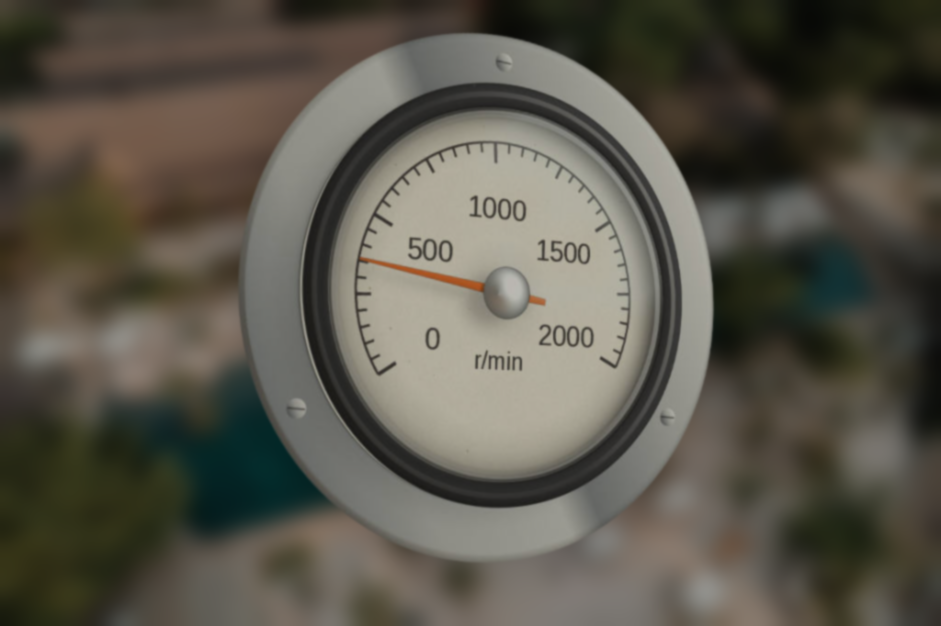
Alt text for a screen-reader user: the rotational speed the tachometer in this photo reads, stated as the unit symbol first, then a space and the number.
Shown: rpm 350
